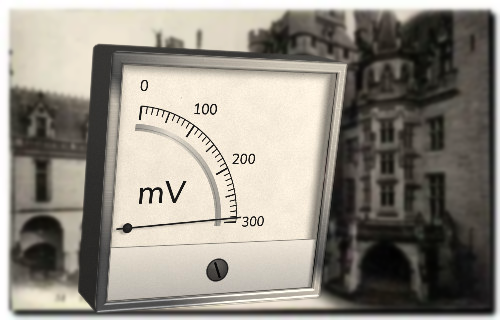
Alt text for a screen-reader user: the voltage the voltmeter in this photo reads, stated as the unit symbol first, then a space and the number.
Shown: mV 290
